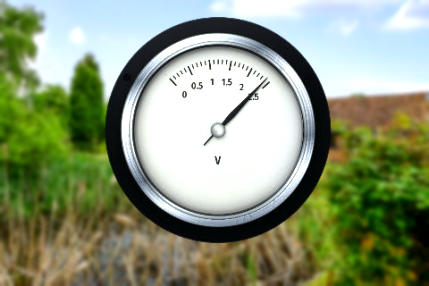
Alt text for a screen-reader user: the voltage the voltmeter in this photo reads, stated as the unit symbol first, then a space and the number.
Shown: V 2.4
